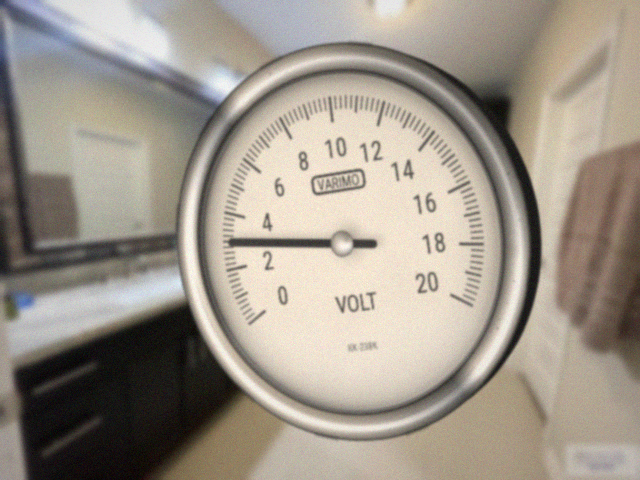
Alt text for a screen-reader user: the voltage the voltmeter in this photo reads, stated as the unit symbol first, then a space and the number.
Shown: V 3
